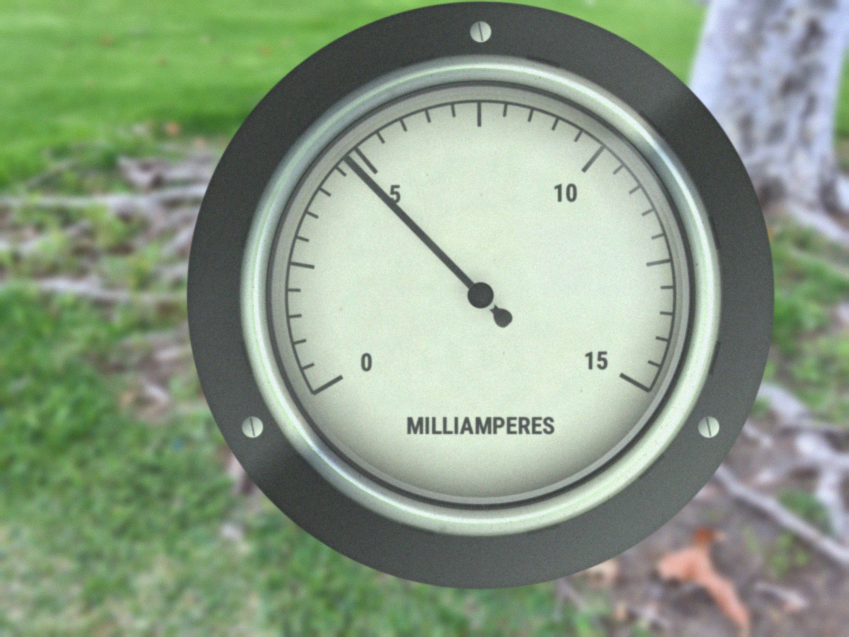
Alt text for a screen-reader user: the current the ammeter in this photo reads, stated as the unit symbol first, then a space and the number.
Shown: mA 4.75
